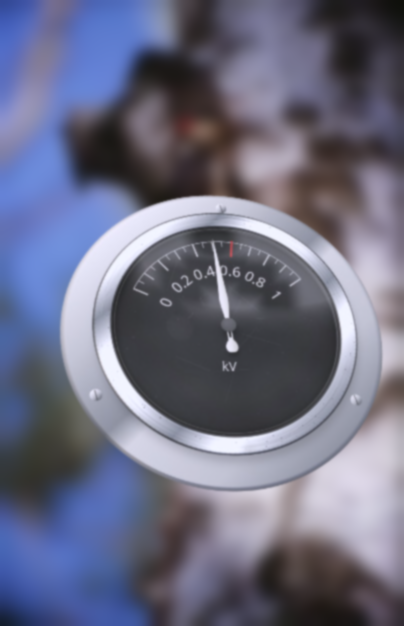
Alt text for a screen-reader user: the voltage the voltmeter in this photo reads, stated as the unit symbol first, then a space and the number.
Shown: kV 0.5
